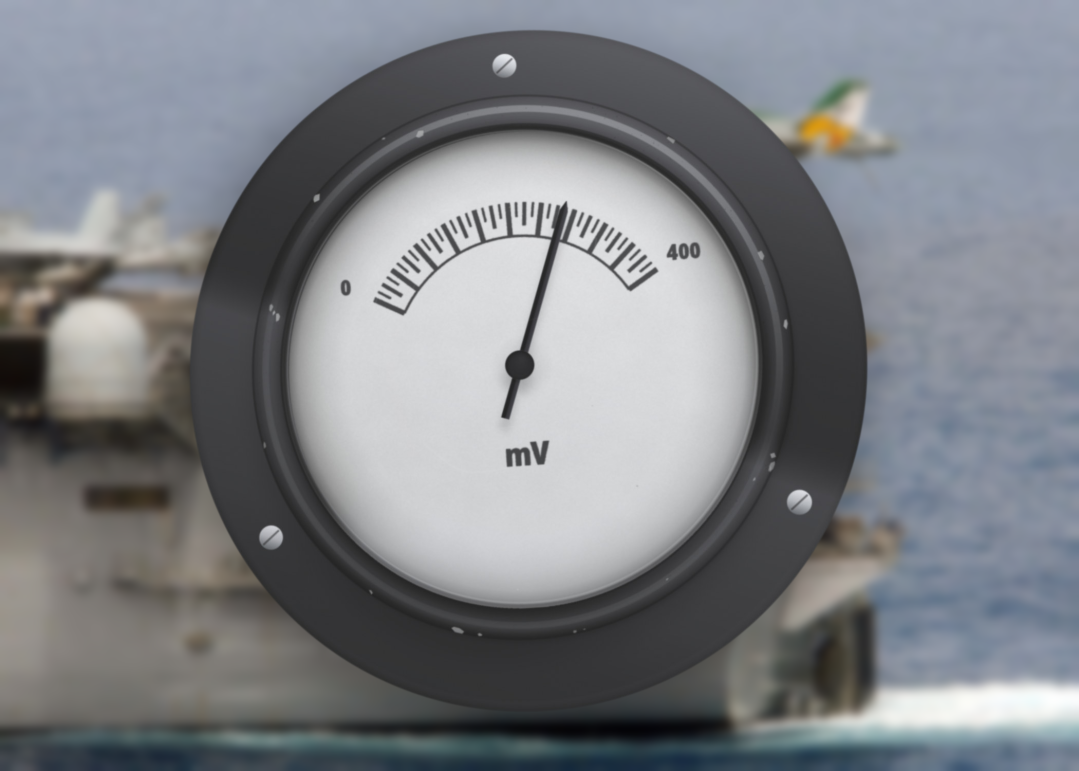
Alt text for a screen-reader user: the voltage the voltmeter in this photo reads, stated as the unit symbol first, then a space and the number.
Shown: mV 270
